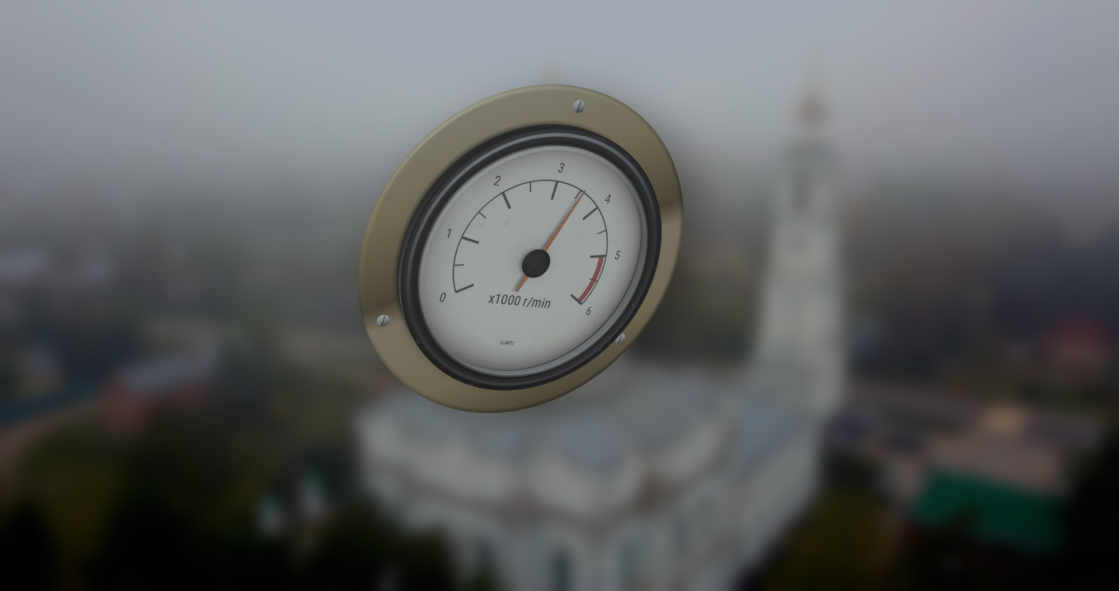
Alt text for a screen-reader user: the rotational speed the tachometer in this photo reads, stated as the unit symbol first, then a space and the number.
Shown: rpm 3500
